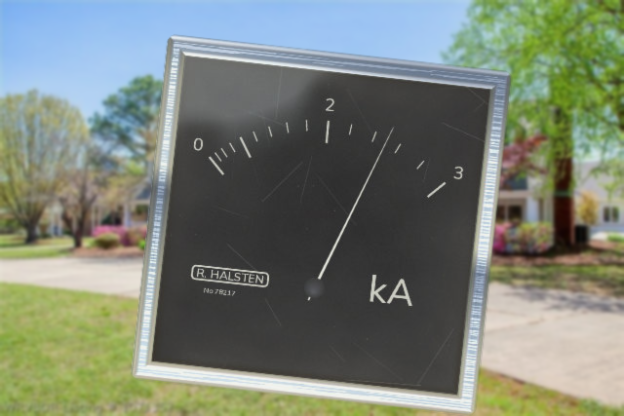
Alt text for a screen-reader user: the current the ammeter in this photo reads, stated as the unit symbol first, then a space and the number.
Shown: kA 2.5
